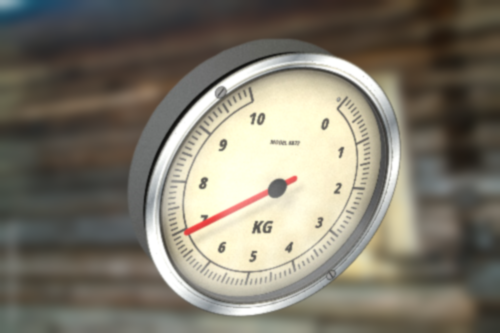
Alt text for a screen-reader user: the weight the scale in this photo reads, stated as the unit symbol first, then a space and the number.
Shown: kg 7
